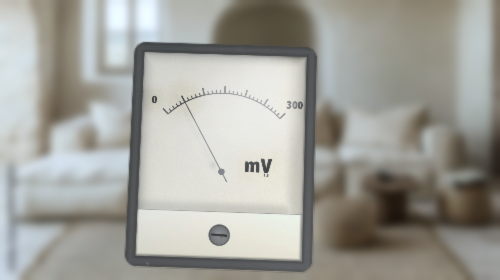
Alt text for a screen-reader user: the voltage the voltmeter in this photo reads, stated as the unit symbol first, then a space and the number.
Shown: mV 50
